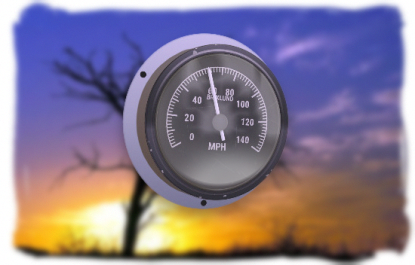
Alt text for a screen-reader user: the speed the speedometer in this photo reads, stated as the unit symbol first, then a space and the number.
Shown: mph 60
